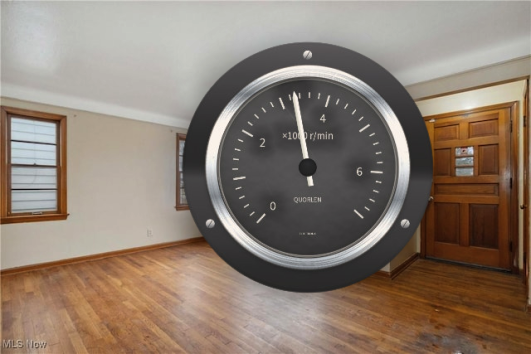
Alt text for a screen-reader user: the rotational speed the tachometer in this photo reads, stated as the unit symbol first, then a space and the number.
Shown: rpm 3300
